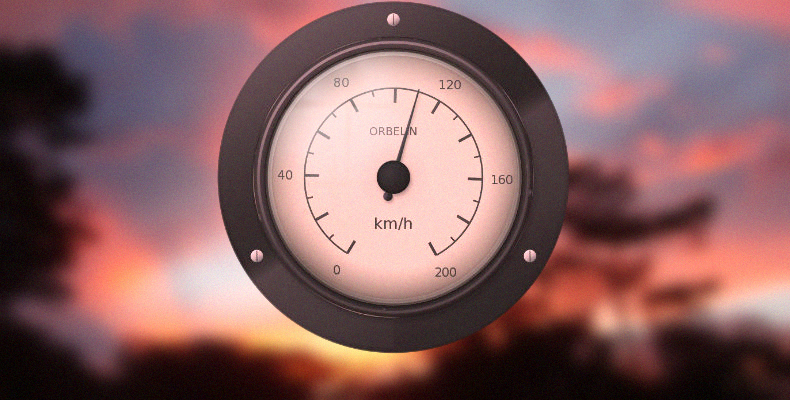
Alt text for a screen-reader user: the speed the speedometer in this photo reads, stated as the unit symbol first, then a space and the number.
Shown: km/h 110
